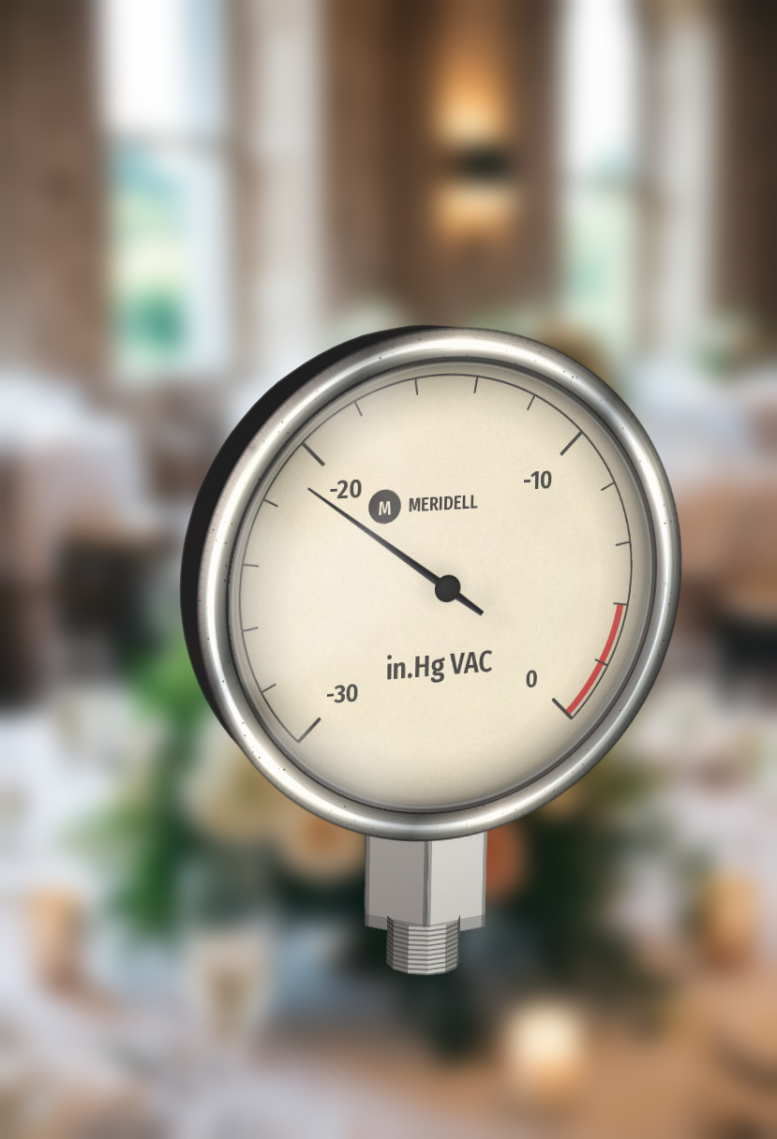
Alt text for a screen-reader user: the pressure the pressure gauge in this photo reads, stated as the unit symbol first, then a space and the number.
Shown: inHg -21
